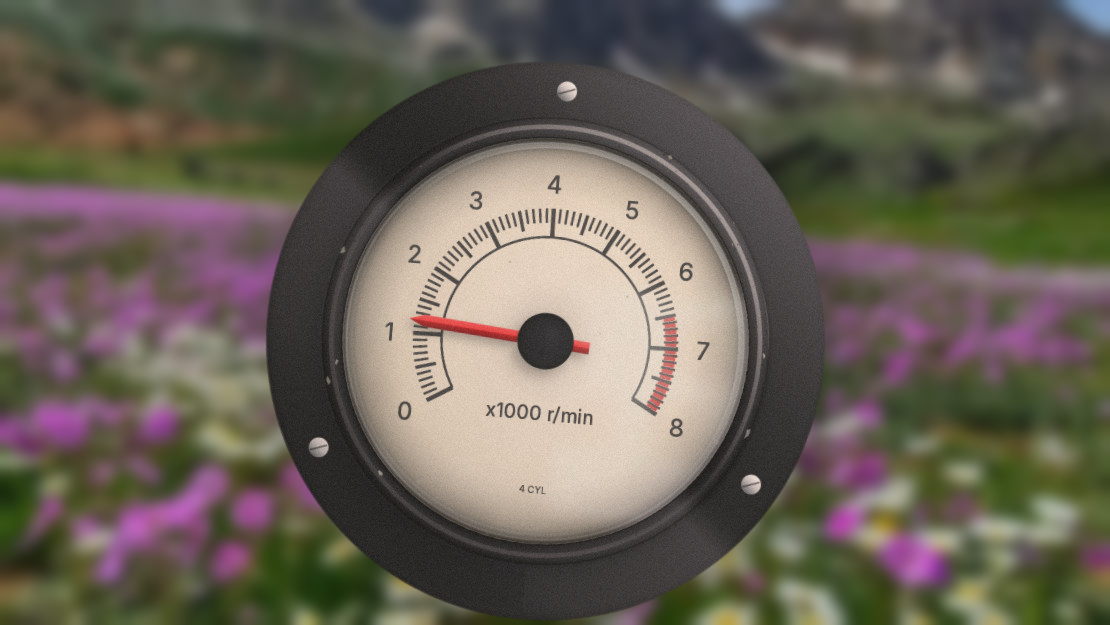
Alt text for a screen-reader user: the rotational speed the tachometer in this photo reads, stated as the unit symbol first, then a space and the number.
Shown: rpm 1200
